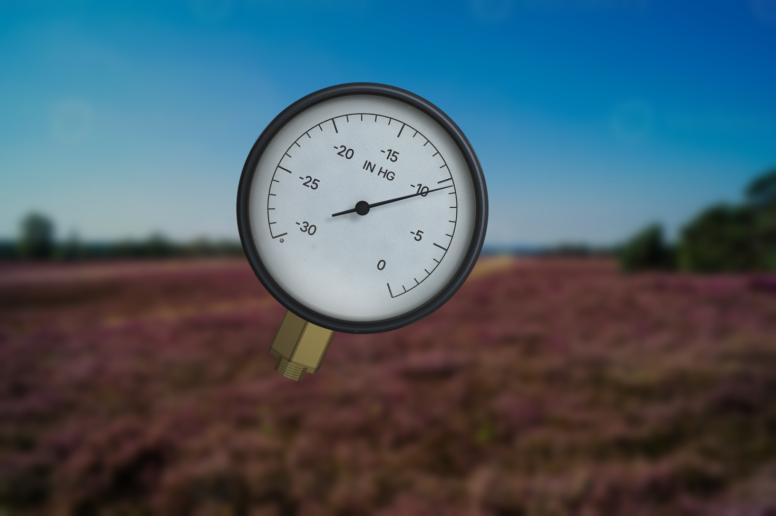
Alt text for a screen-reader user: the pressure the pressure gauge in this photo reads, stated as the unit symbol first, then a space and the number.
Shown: inHg -9.5
